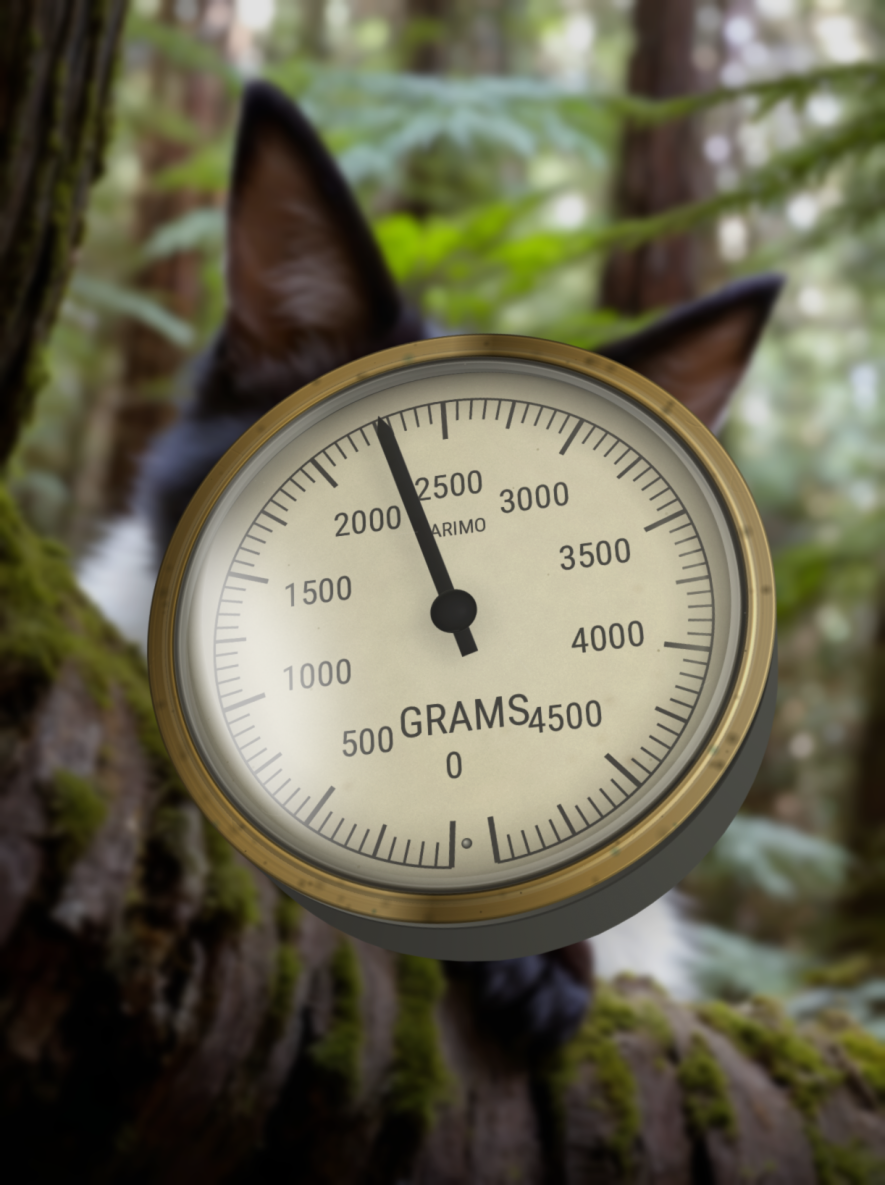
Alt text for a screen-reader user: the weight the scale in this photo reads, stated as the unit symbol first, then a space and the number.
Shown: g 2275
